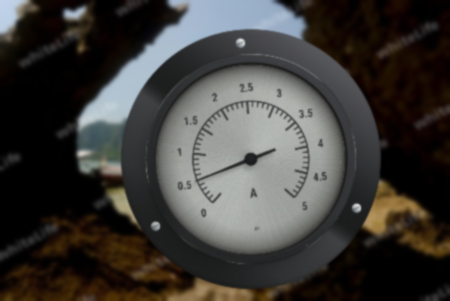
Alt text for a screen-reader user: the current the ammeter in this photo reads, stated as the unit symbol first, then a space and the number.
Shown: A 0.5
